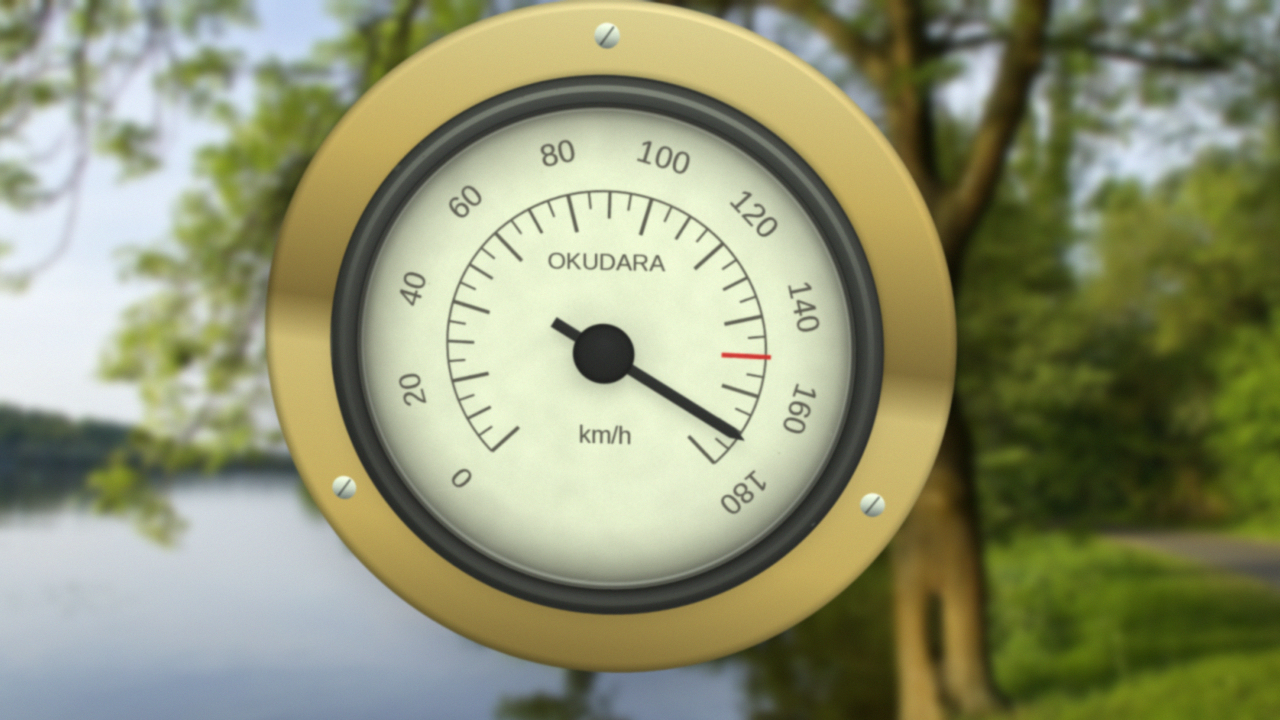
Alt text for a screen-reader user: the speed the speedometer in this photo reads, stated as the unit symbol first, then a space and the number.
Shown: km/h 170
